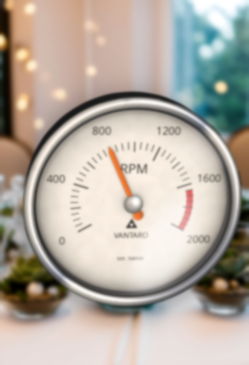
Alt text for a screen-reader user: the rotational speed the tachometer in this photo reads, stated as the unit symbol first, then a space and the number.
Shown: rpm 800
